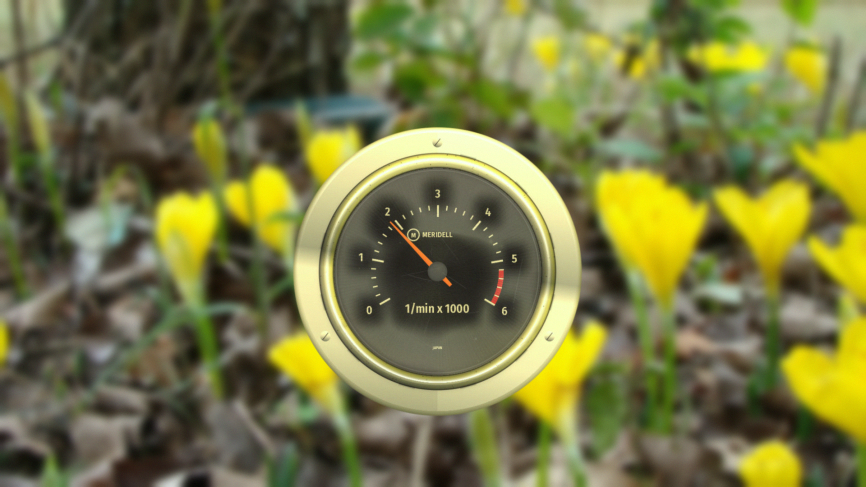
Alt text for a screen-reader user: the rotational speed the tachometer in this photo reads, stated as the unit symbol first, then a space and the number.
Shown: rpm 1900
